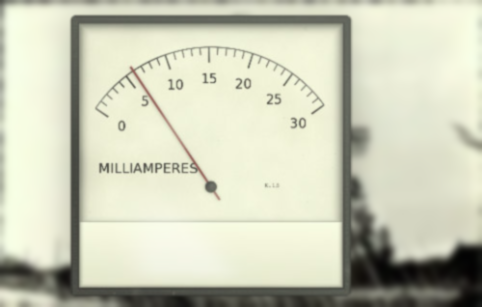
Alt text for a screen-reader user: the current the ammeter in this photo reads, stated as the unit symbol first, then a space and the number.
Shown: mA 6
